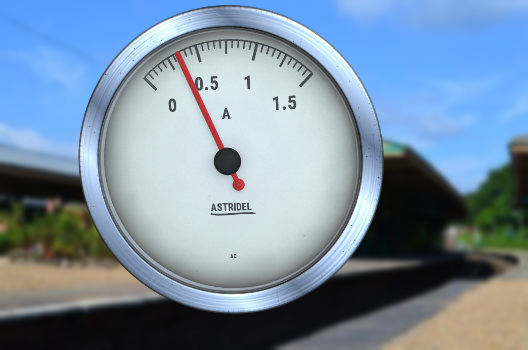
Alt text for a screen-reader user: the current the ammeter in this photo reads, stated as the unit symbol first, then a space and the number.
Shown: A 0.35
